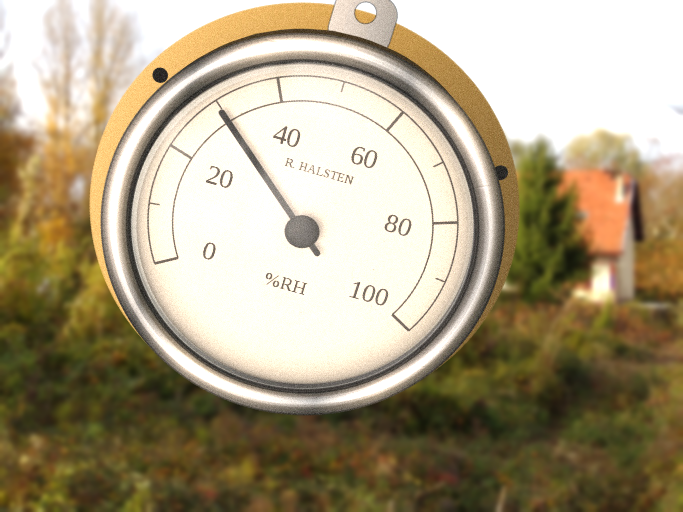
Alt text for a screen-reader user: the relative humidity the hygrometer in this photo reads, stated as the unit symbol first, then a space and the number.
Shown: % 30
